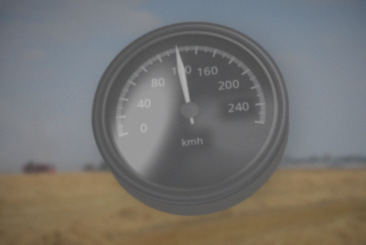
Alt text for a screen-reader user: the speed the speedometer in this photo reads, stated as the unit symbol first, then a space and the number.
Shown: km/h 120
